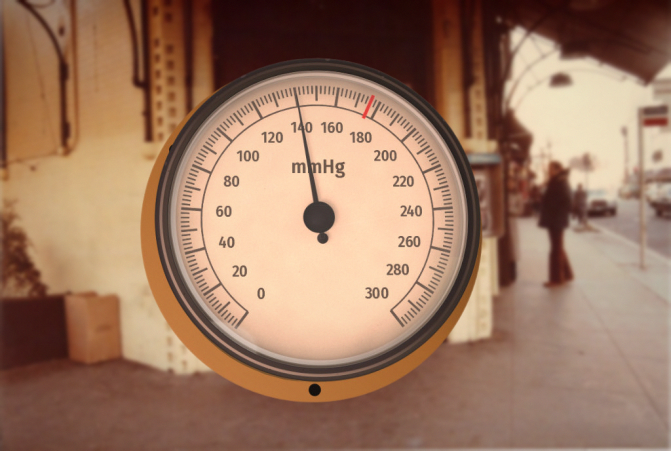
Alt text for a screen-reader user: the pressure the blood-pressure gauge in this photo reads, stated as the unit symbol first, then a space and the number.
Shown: mmHg 140
